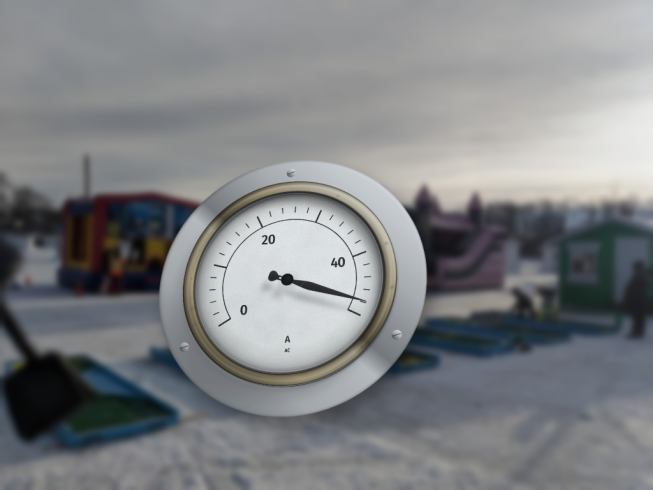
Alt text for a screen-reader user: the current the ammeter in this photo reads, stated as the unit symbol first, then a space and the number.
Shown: A 48
